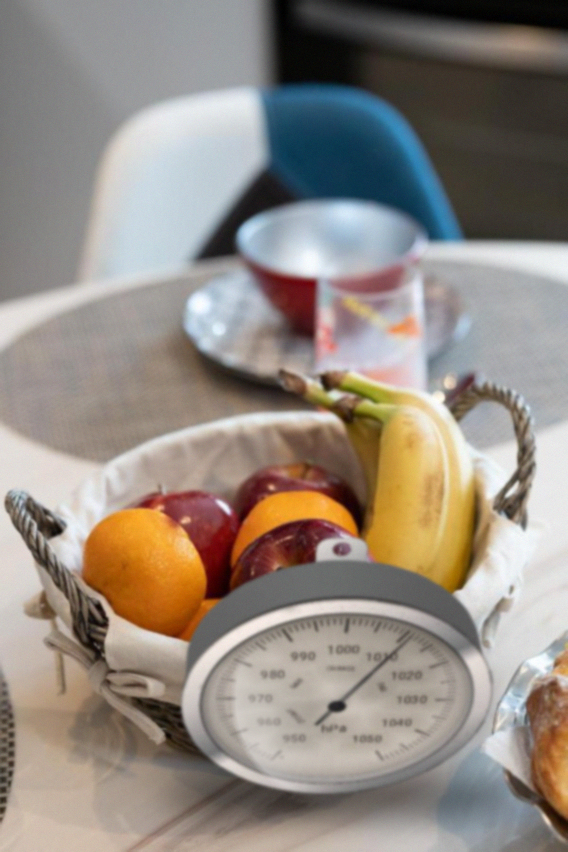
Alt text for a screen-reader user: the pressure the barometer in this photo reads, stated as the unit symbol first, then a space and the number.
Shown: hPa 1010
